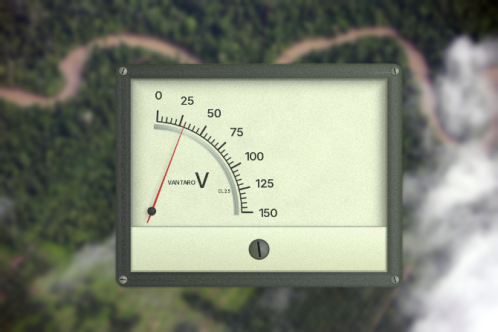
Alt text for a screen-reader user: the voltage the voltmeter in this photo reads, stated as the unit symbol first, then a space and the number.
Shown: V 30
